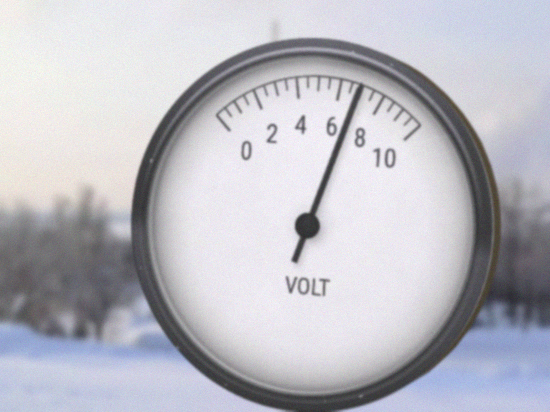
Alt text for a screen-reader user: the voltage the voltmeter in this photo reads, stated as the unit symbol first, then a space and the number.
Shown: V 7
